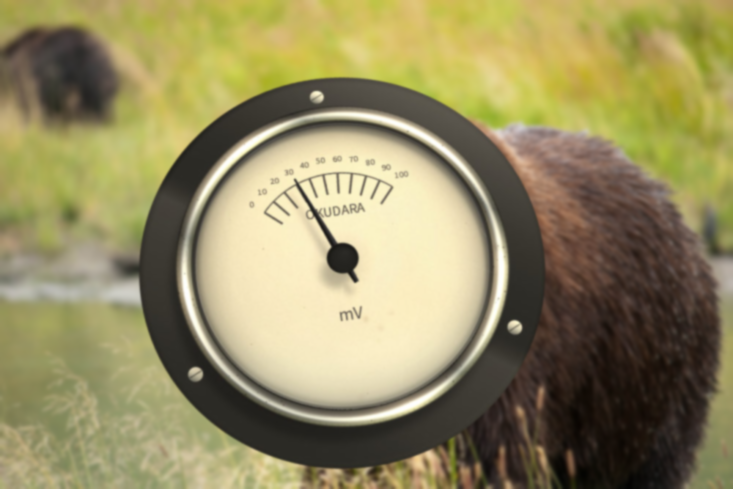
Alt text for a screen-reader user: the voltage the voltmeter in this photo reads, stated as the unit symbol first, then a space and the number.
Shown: mV 30
